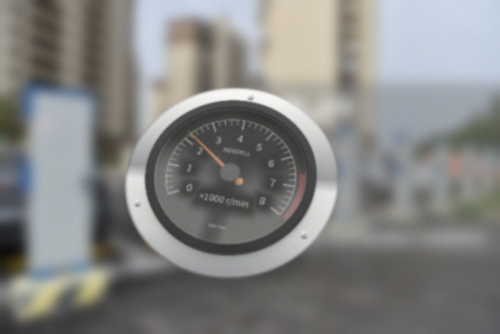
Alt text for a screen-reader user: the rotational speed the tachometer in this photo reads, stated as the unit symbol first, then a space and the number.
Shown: rpm 2200
